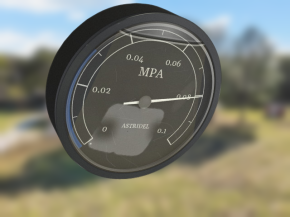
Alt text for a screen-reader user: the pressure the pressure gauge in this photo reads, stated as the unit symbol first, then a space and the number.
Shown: MPa 0.08
